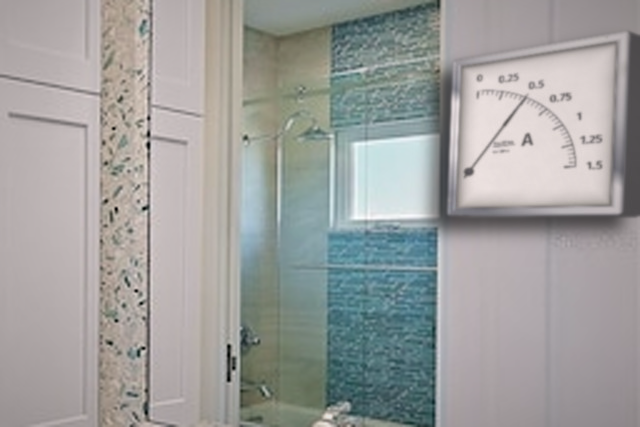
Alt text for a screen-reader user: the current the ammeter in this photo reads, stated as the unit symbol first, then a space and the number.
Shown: A 0.5
